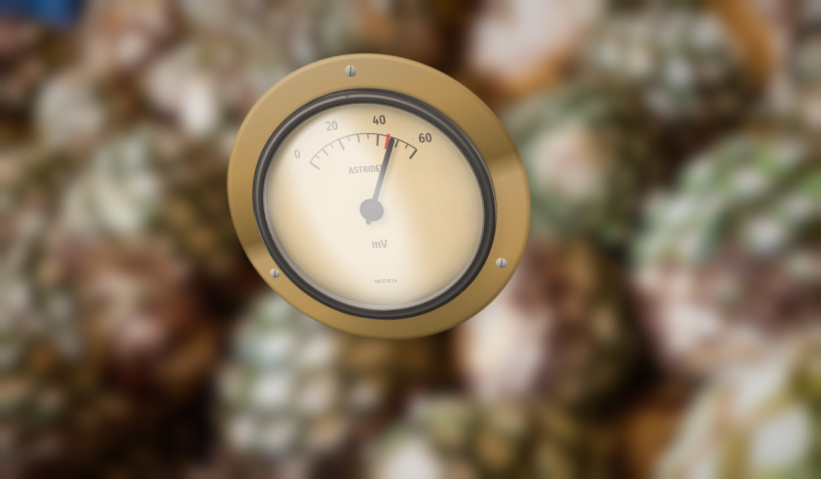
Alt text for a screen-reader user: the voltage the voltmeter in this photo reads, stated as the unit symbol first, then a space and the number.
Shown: mV 47.5
